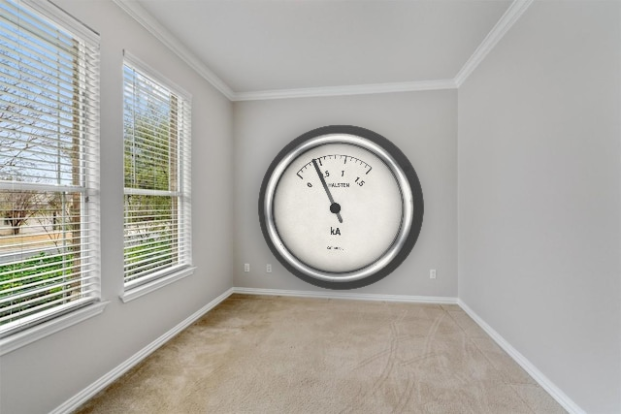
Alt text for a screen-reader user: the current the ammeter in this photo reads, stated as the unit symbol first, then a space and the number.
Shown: kA 0.4
